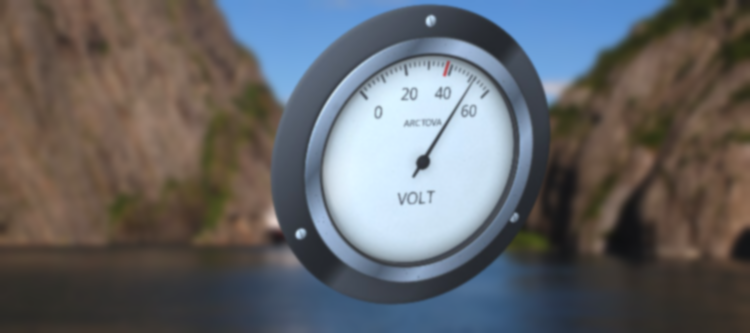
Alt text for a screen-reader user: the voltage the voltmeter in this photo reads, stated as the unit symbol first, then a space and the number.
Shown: V 50
